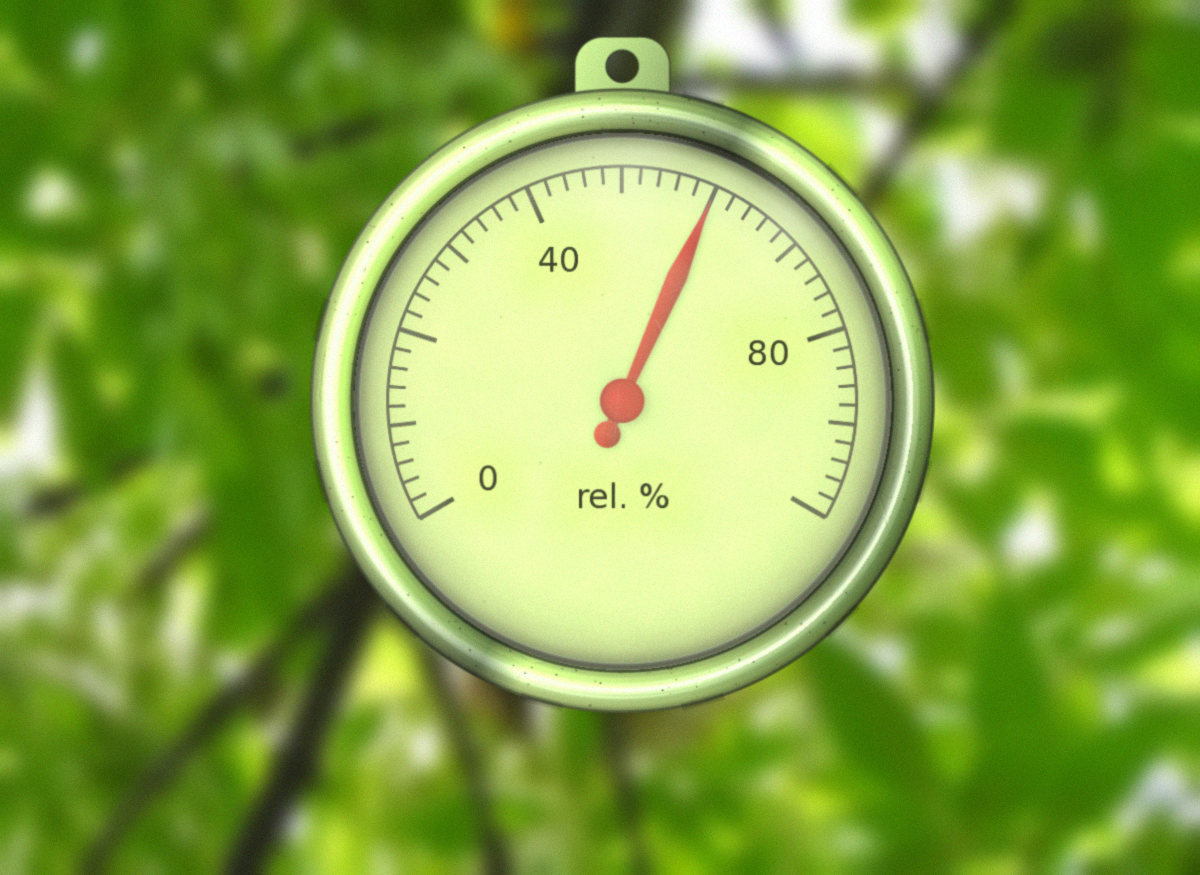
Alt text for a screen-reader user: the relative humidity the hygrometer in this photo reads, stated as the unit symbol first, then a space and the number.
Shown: % 60
